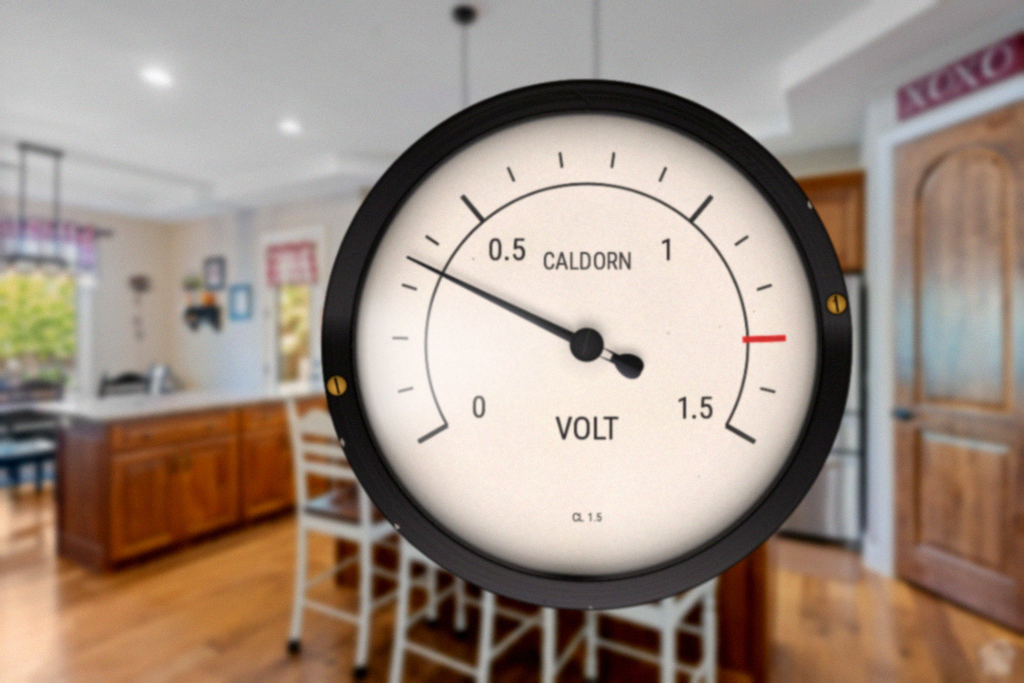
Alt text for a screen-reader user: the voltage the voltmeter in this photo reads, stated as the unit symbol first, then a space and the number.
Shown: V 0.35
